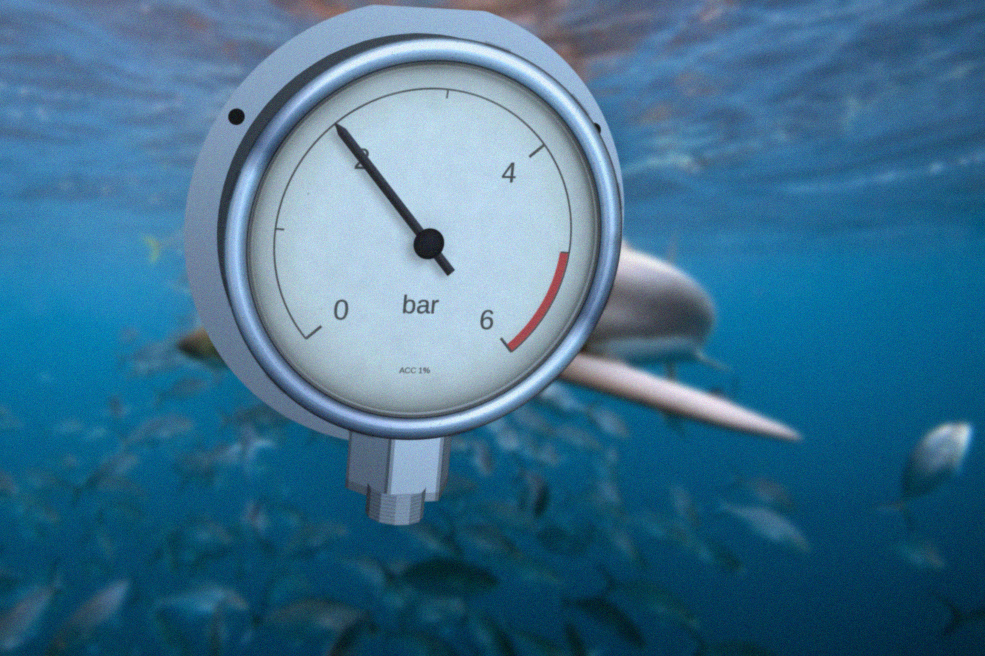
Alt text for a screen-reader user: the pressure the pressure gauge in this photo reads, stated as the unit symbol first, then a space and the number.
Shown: bar 2
